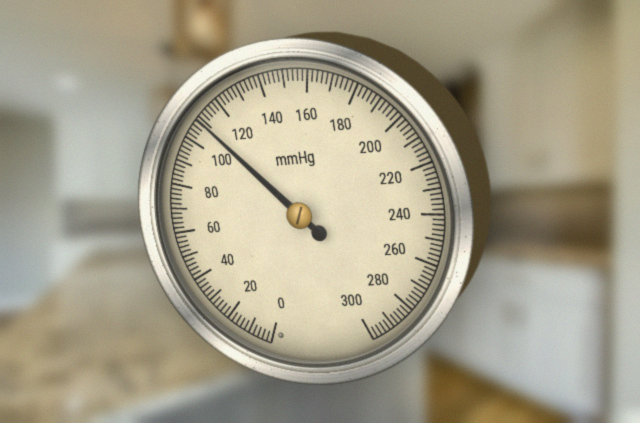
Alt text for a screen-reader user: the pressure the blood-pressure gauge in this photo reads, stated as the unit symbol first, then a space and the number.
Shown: mmHg 110
